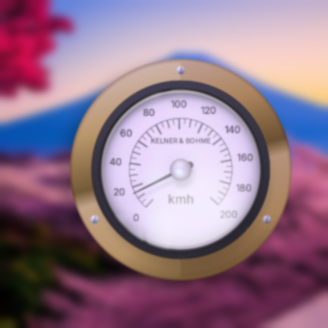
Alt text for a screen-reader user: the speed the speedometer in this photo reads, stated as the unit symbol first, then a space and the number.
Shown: km/h 15
